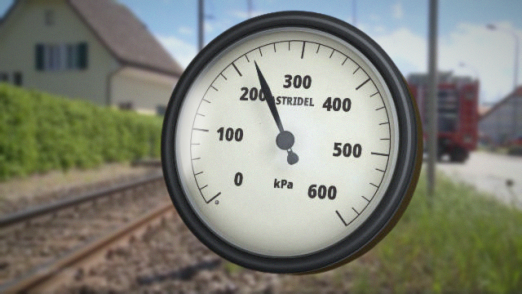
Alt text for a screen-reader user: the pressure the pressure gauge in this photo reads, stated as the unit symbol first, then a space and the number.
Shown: kPa 230
